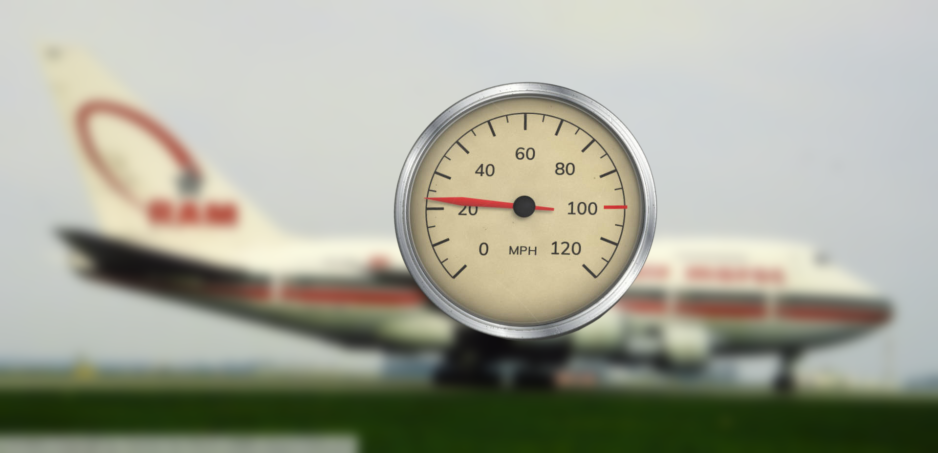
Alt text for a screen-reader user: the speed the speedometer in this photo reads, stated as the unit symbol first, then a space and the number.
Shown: mph 22.5
